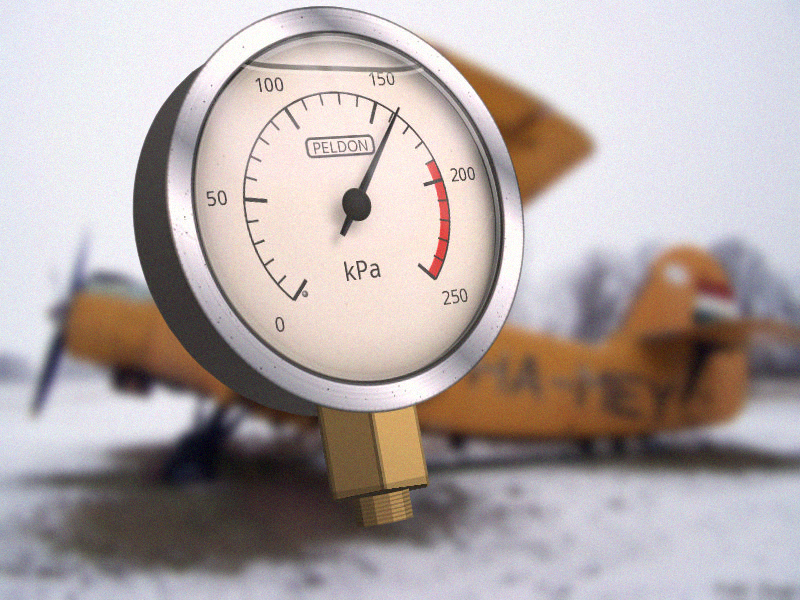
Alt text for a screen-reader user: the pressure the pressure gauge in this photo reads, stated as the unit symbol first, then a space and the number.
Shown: kPa 160
